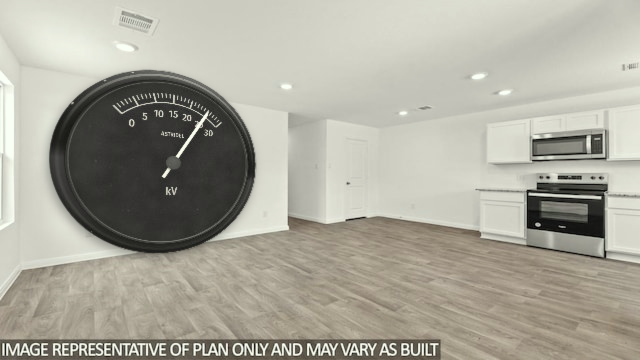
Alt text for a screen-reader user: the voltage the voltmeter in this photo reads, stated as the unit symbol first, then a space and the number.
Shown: kV 25
